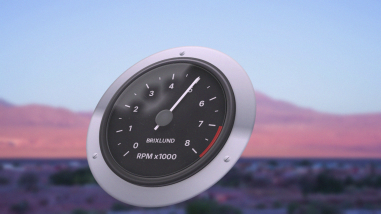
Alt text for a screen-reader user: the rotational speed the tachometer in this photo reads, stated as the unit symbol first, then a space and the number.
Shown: rpm 5000
